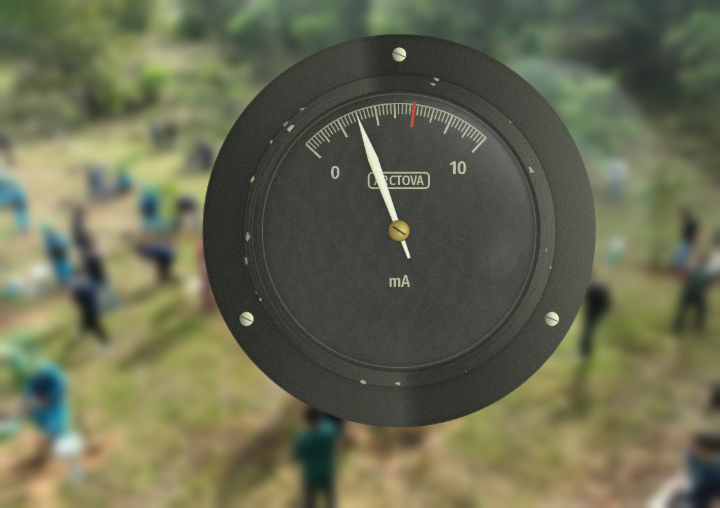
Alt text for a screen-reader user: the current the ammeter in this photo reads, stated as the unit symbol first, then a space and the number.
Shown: mA 3
